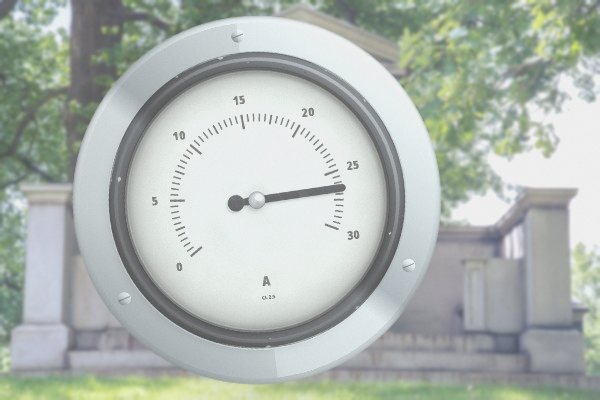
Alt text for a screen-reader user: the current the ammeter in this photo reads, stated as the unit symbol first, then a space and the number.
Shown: A 26.5
